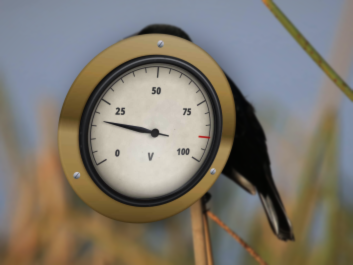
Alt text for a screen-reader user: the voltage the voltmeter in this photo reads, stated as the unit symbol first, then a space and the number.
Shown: V 17.5
